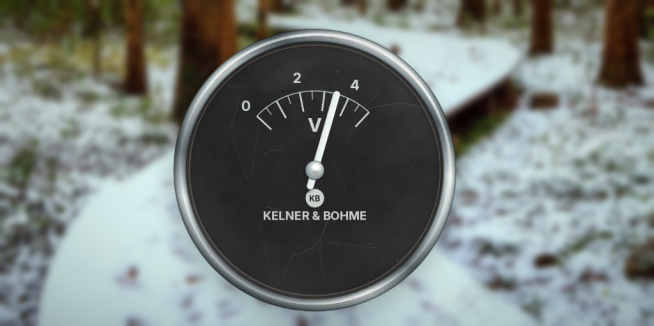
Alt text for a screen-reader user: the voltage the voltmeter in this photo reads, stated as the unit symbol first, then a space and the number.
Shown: V 3.5
